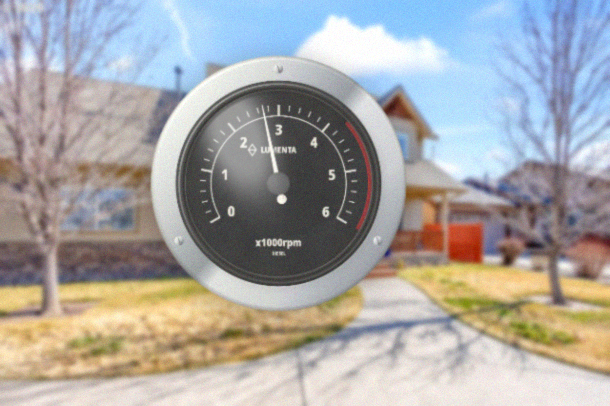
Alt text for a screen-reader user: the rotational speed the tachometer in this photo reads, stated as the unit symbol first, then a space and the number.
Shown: rpm 2700
